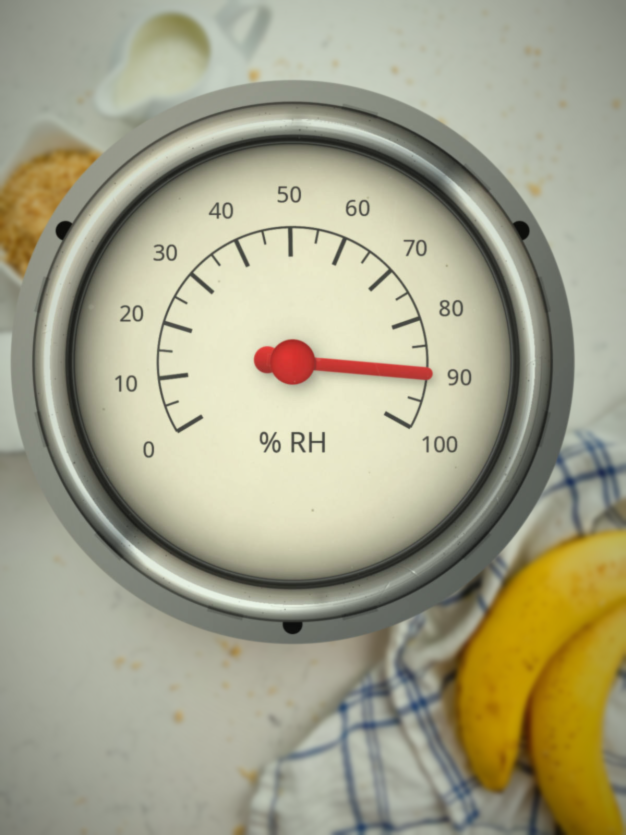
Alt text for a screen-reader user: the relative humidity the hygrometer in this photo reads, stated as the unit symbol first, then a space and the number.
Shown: % 90
